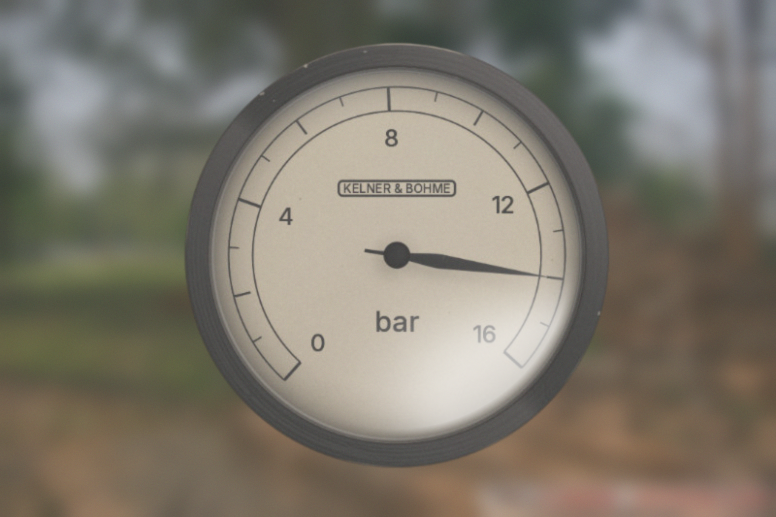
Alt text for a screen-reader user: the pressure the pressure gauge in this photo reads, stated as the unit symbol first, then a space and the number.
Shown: bar 14
